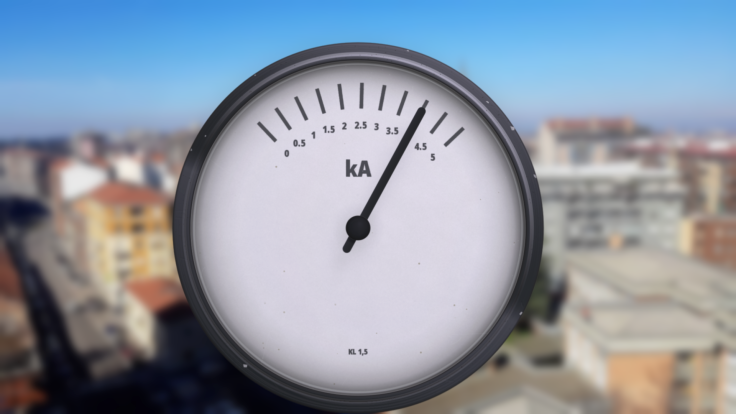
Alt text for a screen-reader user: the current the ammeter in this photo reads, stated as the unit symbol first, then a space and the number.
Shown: kA 4
